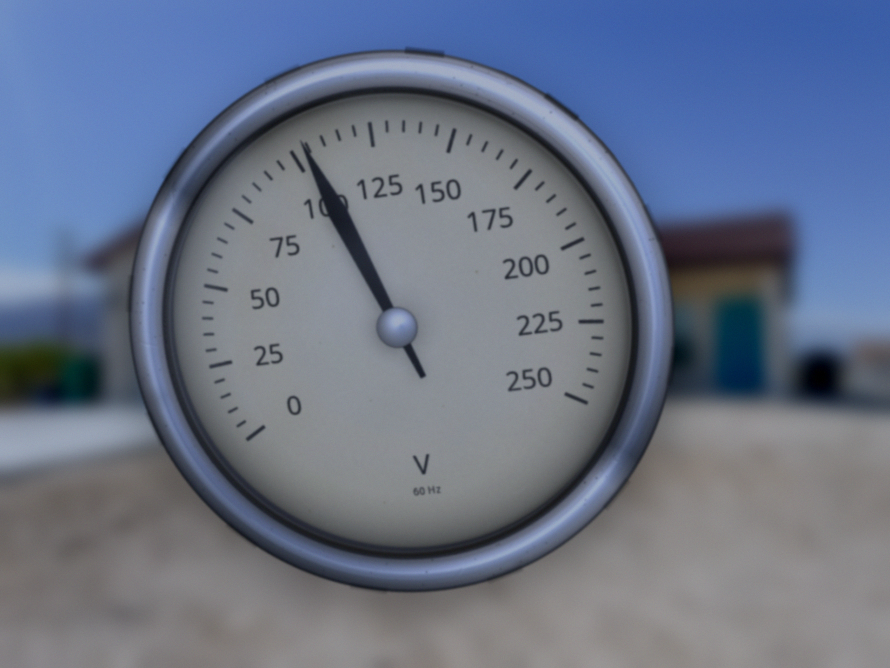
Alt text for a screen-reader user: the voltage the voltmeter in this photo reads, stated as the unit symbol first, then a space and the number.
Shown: V 105
